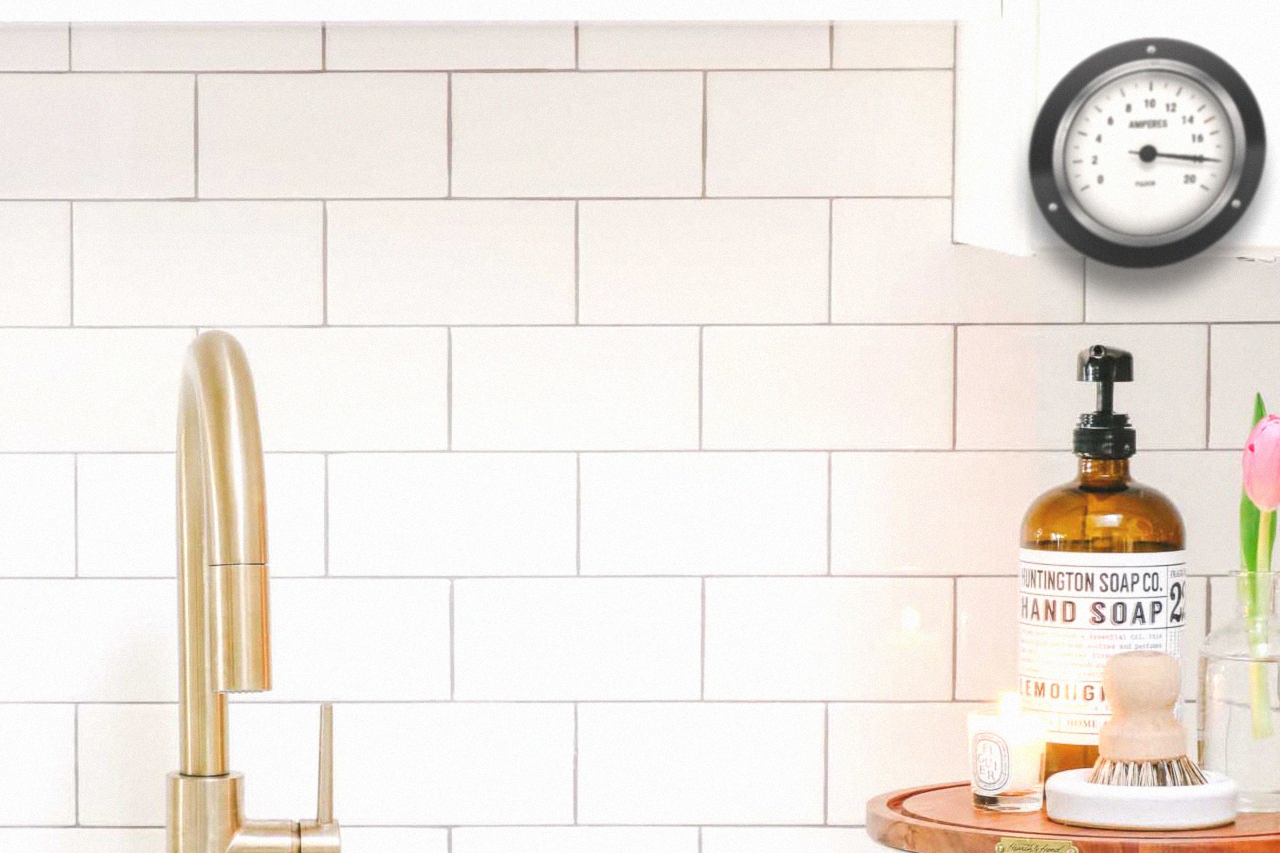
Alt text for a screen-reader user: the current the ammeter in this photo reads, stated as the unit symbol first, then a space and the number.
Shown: A 18
